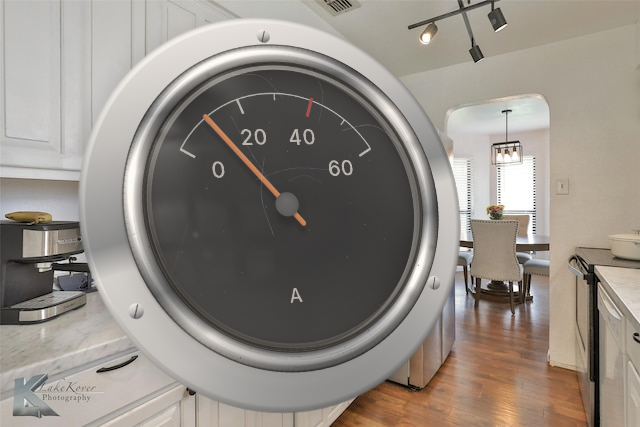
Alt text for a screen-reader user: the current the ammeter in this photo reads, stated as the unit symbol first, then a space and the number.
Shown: A 10
